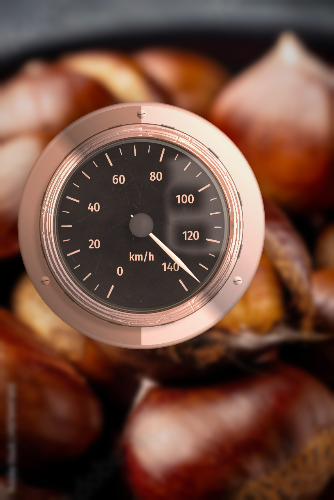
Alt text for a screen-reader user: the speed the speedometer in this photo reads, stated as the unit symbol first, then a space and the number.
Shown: km/h 135
